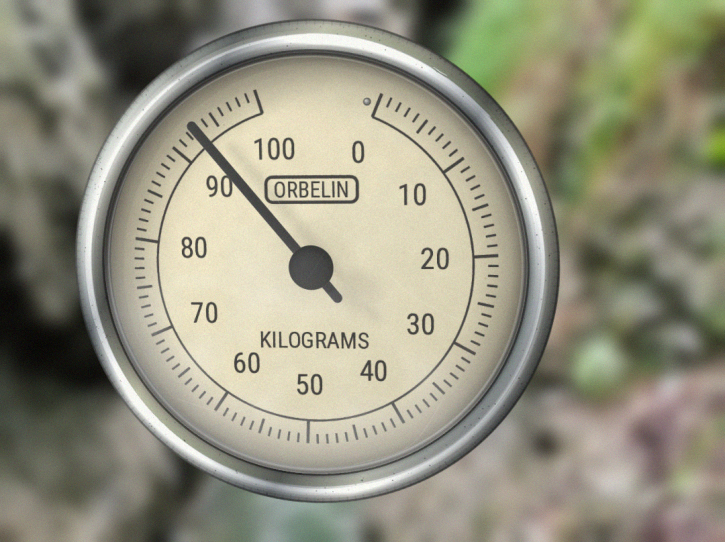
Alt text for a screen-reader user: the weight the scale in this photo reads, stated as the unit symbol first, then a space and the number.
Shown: kg 93
